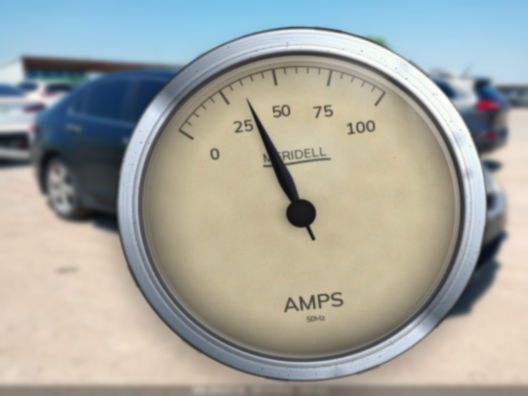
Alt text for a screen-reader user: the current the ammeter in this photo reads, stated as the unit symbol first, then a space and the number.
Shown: A 35
